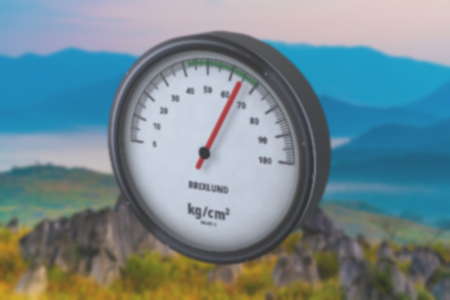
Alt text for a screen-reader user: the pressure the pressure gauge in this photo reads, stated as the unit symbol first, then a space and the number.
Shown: kg/cm² 65
